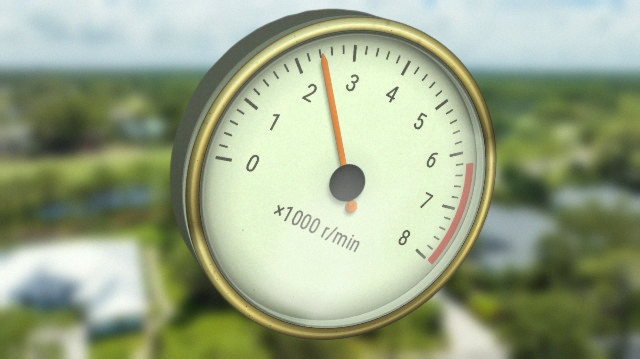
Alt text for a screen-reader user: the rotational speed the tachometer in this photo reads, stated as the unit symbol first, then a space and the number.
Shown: rpm 2400
